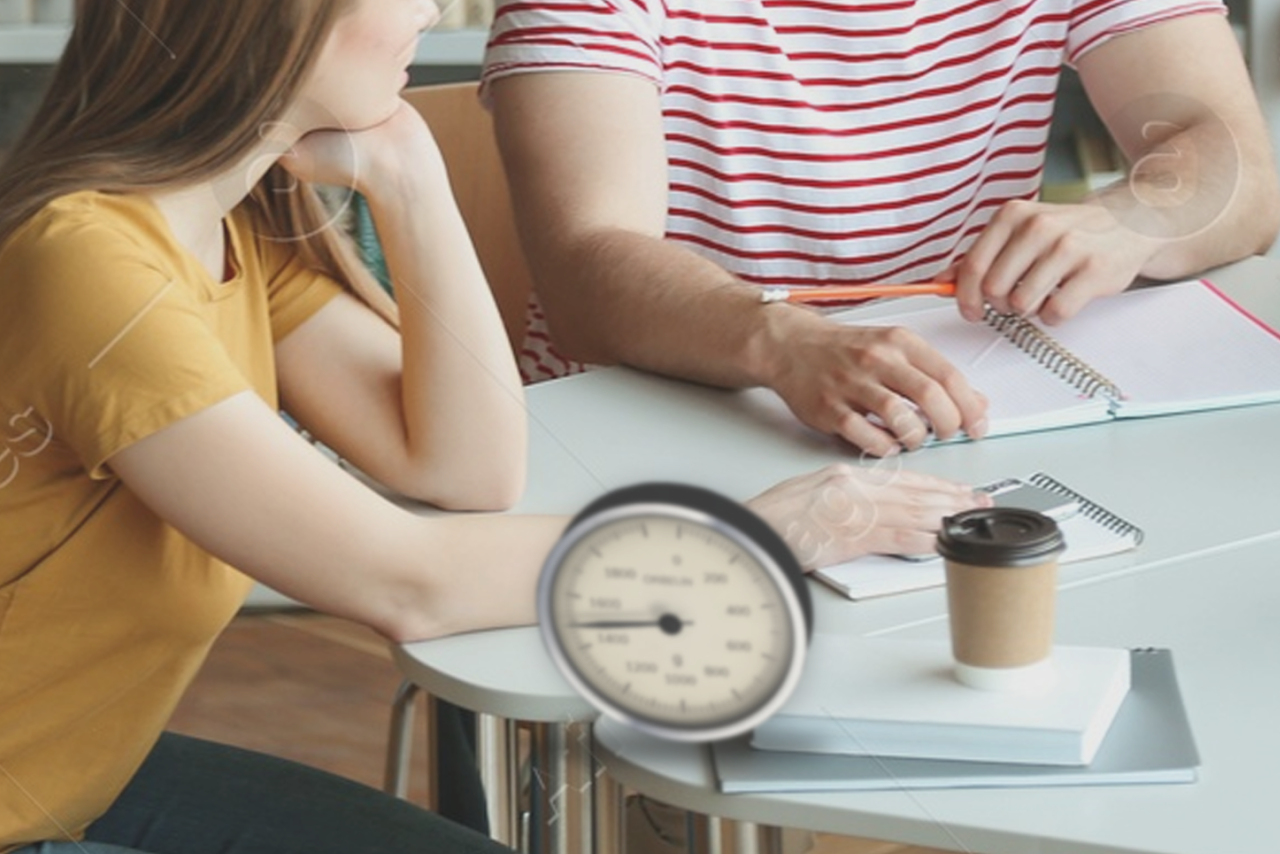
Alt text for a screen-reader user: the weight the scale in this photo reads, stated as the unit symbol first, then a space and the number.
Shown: g 1500
